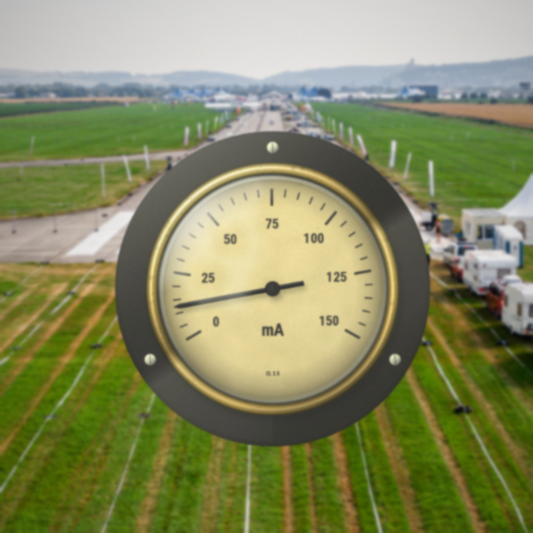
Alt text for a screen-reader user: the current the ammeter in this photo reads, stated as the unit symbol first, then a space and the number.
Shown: mA 12.5
